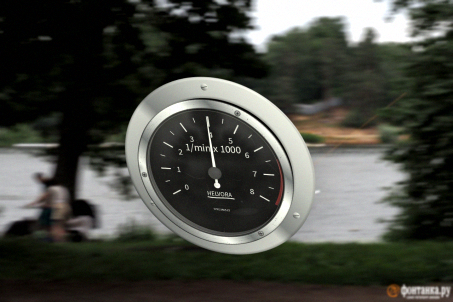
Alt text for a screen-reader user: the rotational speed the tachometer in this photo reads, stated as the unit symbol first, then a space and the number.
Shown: rpm 4000
